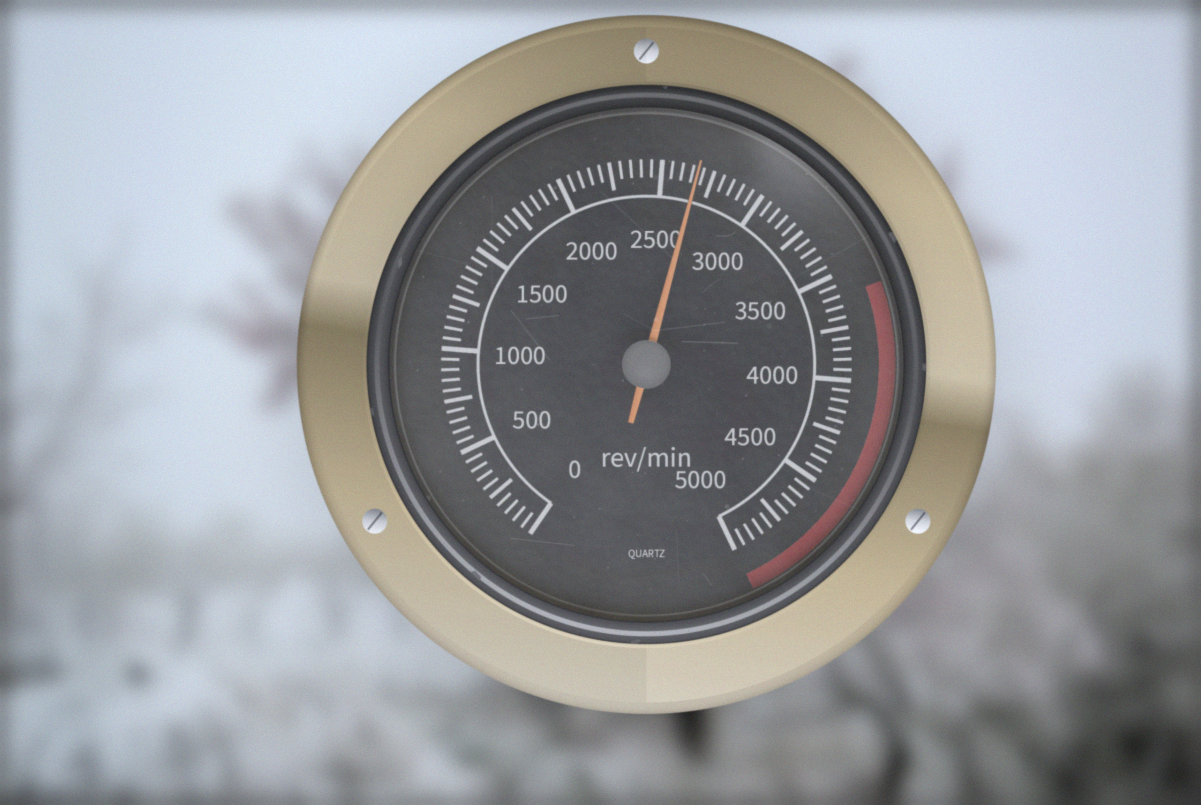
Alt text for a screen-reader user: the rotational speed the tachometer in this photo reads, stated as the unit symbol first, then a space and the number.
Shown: rpm 2675
